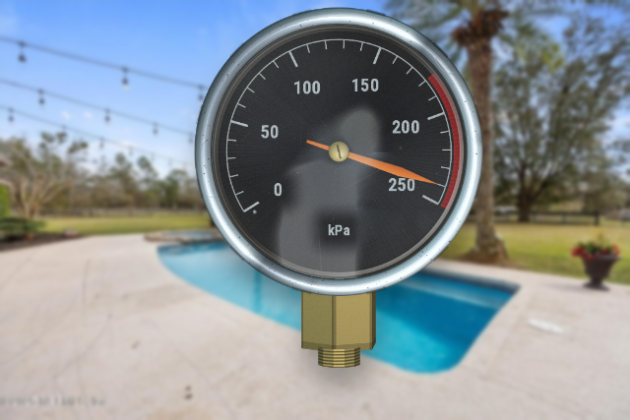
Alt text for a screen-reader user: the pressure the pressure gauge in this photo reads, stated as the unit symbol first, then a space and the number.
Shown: kPa 240
